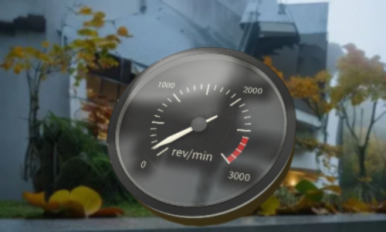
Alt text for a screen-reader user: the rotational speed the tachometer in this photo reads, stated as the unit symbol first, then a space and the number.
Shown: rpm 100
